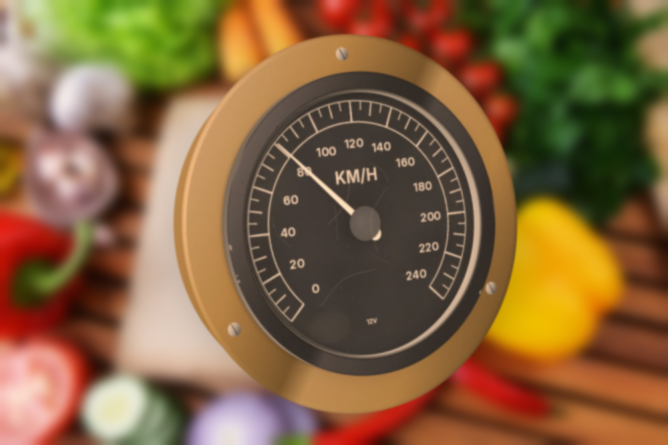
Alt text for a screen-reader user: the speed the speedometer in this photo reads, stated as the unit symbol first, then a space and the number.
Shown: km/h 80
